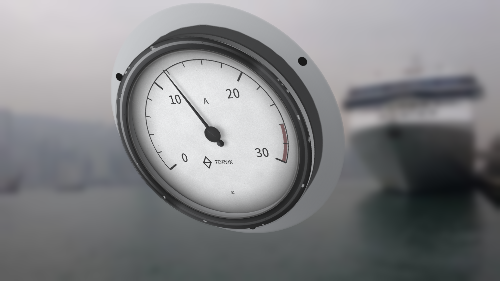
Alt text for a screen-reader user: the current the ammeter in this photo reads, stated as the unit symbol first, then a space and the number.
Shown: A 12
